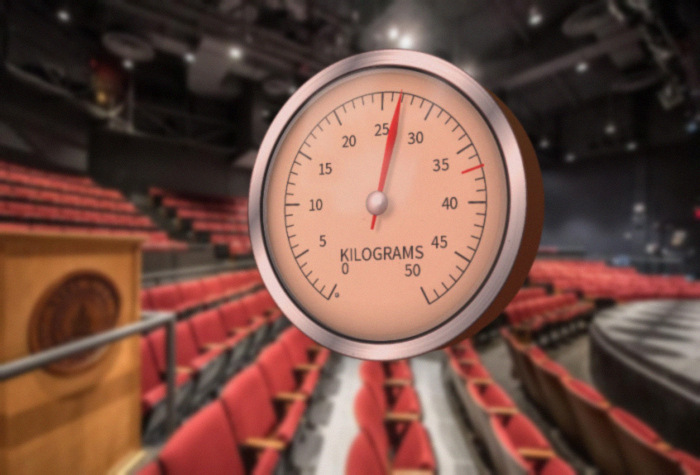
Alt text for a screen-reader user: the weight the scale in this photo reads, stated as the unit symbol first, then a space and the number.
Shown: kg 27
